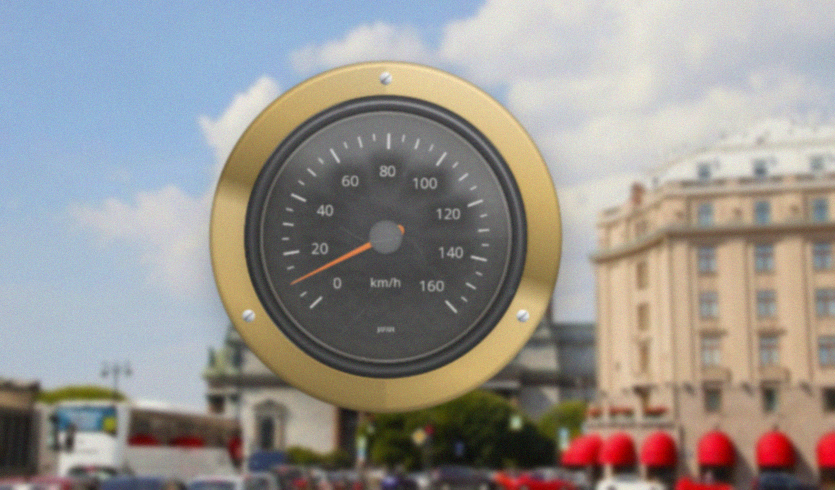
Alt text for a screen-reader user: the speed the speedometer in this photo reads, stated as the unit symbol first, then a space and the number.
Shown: km/h 10
